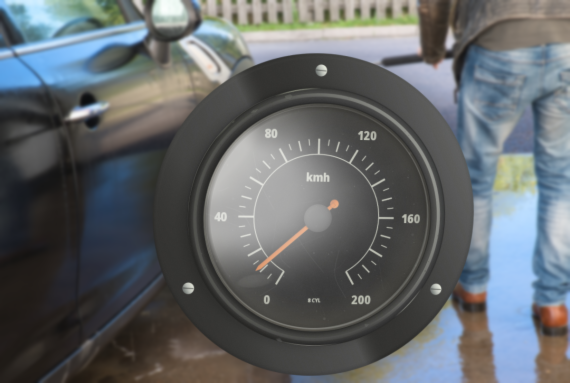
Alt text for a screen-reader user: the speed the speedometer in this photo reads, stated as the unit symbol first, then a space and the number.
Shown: km/h 12.5
